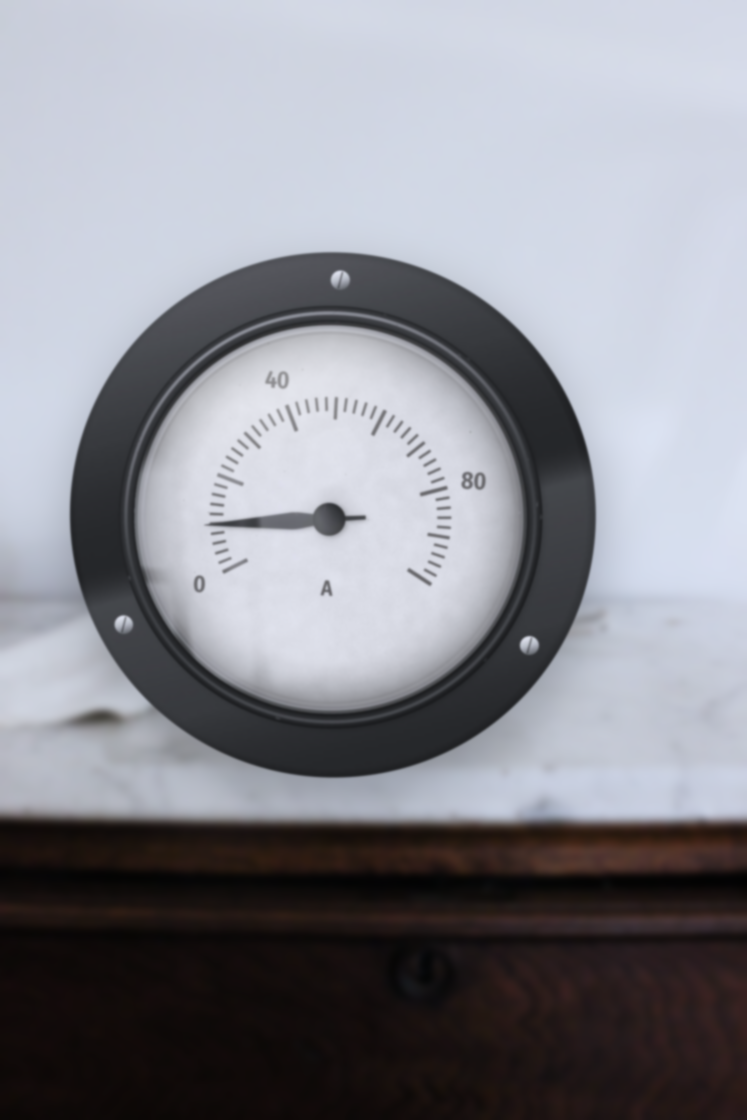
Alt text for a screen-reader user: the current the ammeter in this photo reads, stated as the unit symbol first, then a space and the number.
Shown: A 10
